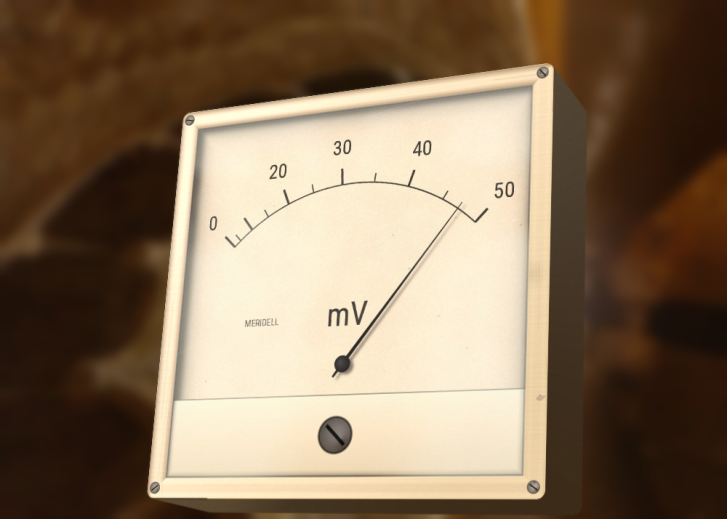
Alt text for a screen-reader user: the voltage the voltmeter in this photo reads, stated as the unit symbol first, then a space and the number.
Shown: mV 47.5
